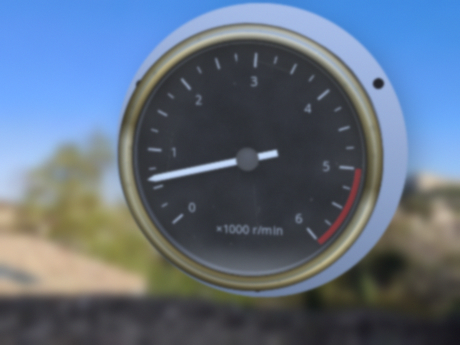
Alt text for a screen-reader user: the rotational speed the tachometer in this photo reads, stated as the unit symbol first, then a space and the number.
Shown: rpm 625
